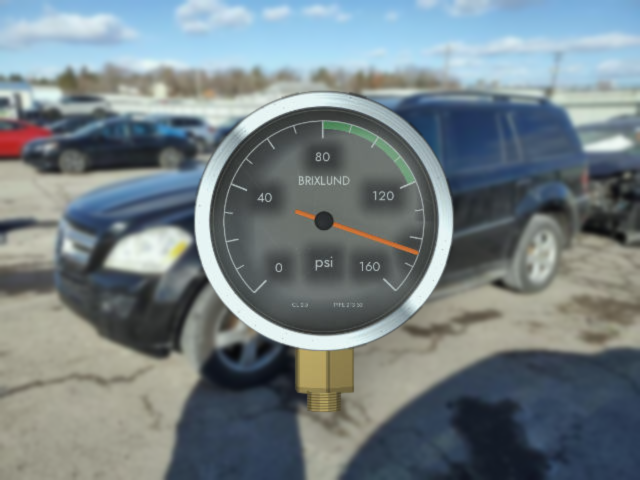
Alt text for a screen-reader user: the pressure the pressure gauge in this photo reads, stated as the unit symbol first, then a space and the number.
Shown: psi 145
